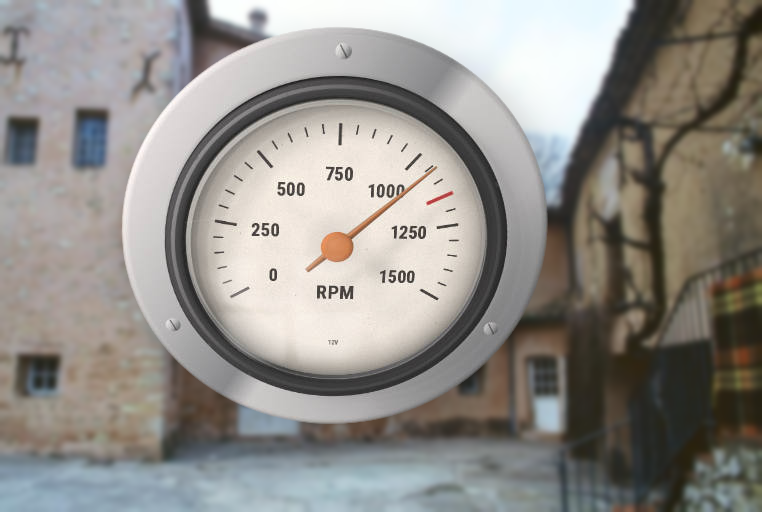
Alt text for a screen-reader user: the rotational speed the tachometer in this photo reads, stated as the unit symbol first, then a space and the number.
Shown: rpm 1050
